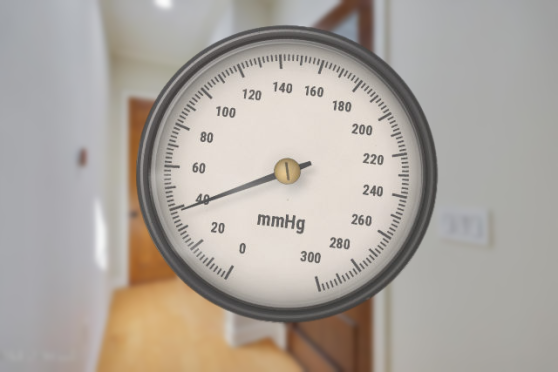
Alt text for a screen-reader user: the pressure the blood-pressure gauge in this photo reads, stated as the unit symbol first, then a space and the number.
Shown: mmHg 38
